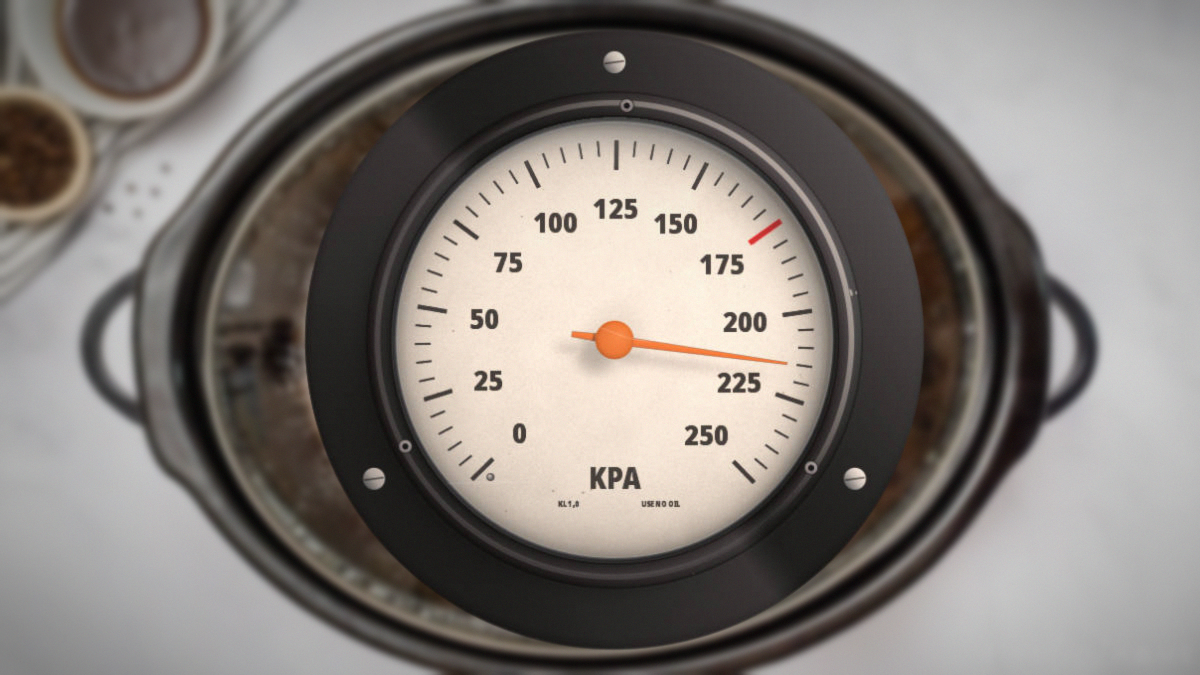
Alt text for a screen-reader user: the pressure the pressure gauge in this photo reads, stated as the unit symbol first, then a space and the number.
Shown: kPa 215
